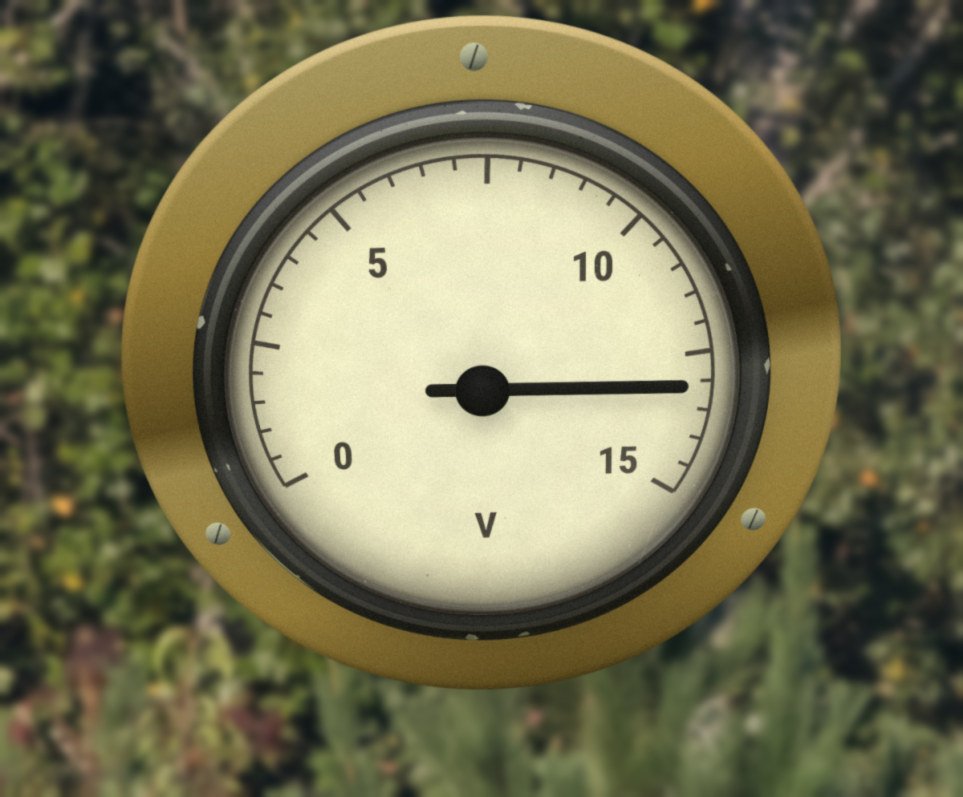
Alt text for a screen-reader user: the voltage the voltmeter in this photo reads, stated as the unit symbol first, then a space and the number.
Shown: V 13
